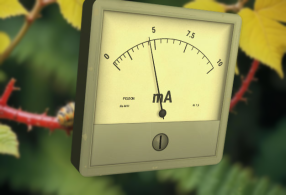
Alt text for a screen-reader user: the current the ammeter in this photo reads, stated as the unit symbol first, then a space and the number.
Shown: mA 4.5
